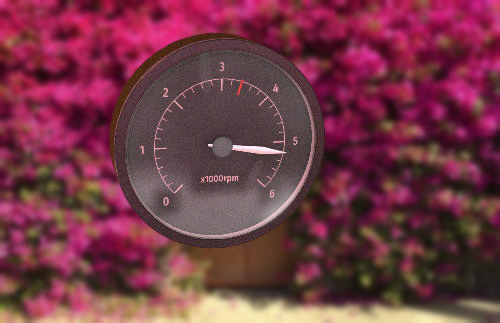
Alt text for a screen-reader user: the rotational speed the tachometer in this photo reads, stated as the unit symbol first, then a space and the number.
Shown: rpm 5200
